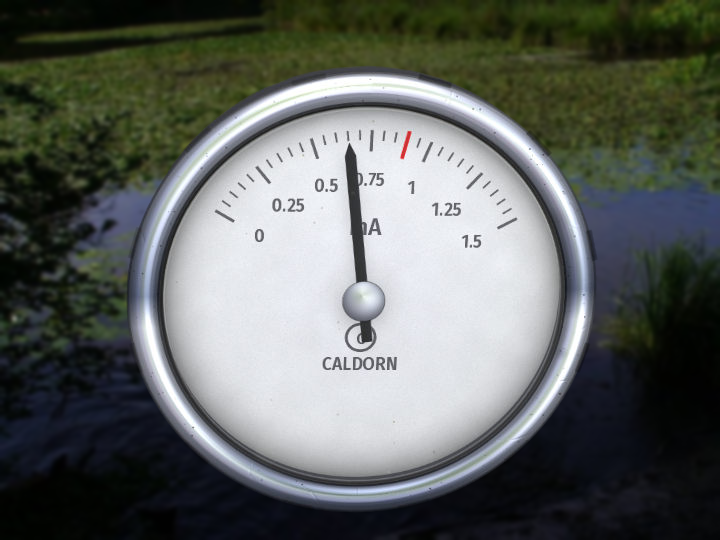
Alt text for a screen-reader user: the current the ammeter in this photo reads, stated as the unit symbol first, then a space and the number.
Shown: mA 0.65
